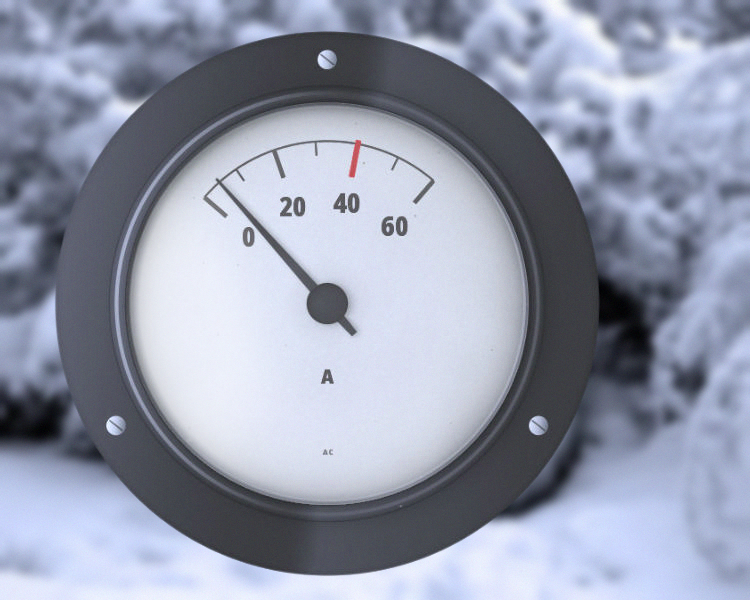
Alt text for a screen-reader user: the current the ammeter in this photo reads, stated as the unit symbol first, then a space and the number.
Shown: A 5
